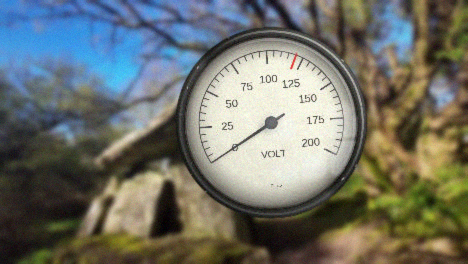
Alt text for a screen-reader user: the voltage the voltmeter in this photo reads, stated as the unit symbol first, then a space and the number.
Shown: V 0
